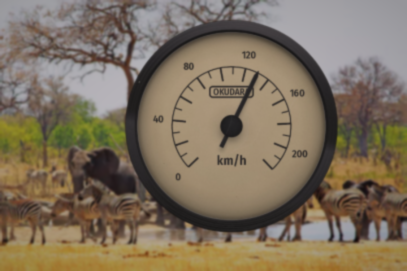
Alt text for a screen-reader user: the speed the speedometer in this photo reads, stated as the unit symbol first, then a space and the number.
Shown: km/h 130
